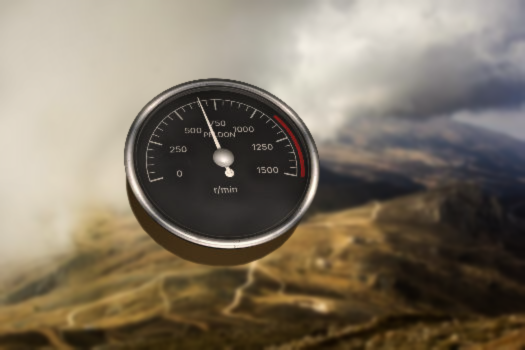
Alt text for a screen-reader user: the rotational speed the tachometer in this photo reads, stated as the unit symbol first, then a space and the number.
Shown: rpm 650
